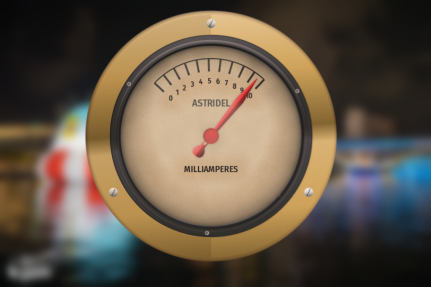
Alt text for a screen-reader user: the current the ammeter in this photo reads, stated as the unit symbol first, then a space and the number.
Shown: mA 9.5
